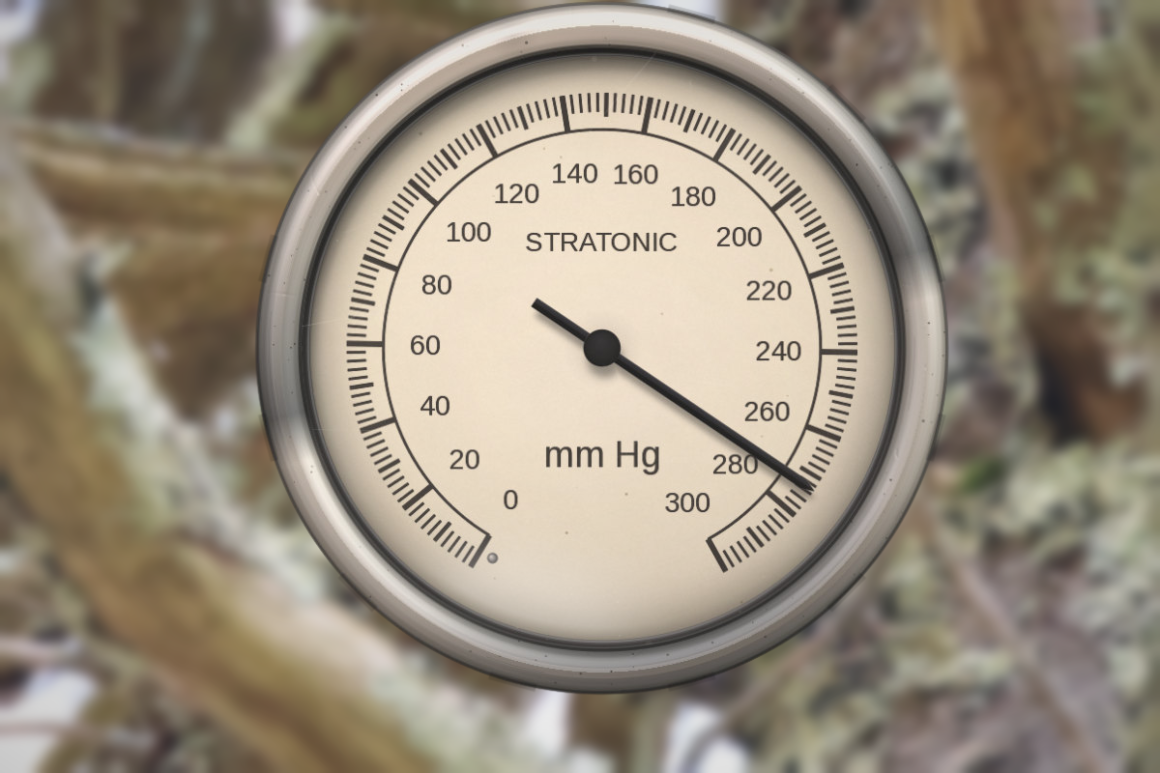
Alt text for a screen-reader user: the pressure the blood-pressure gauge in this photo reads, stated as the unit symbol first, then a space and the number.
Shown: mmHg 273
